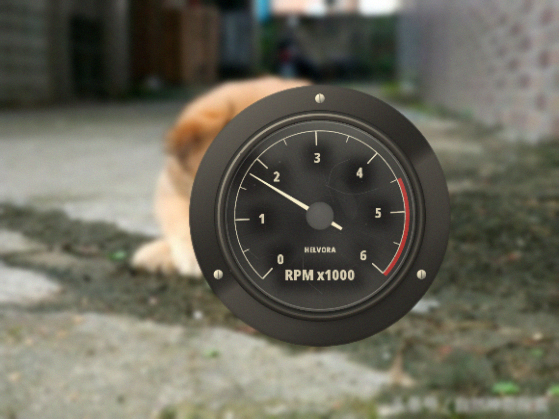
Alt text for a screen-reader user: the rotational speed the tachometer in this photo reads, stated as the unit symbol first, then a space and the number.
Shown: rpm 1750
